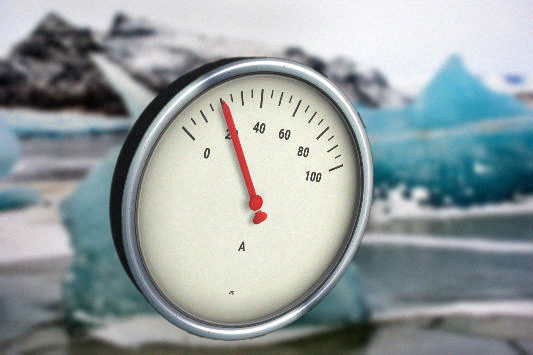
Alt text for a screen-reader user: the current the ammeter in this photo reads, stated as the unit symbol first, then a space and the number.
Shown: A 20
